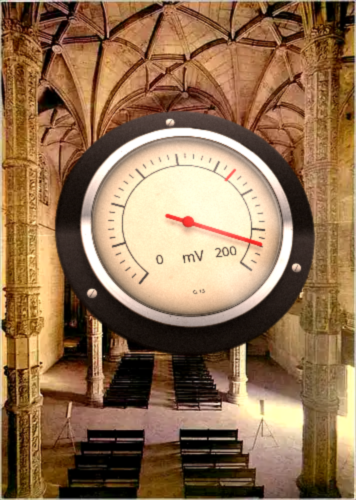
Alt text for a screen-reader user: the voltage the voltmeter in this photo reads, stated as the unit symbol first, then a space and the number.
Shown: mV 185
